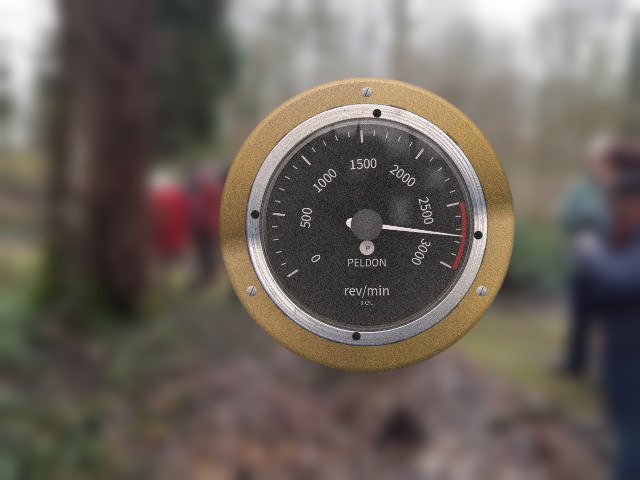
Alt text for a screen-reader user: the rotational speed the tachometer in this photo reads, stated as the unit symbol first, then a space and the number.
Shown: rpm 2750
